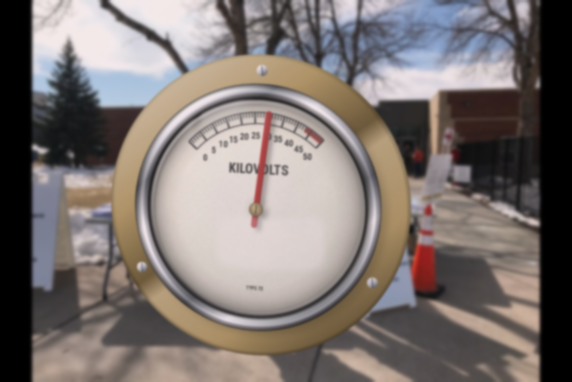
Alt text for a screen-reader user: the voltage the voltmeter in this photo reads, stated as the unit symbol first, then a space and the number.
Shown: kV 30
